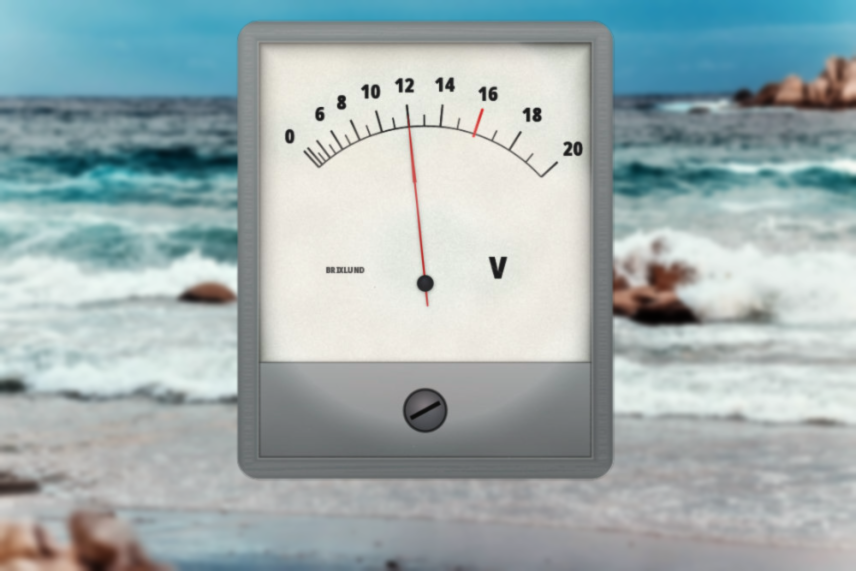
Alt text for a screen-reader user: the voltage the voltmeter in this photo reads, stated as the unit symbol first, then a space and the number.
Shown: V 12
